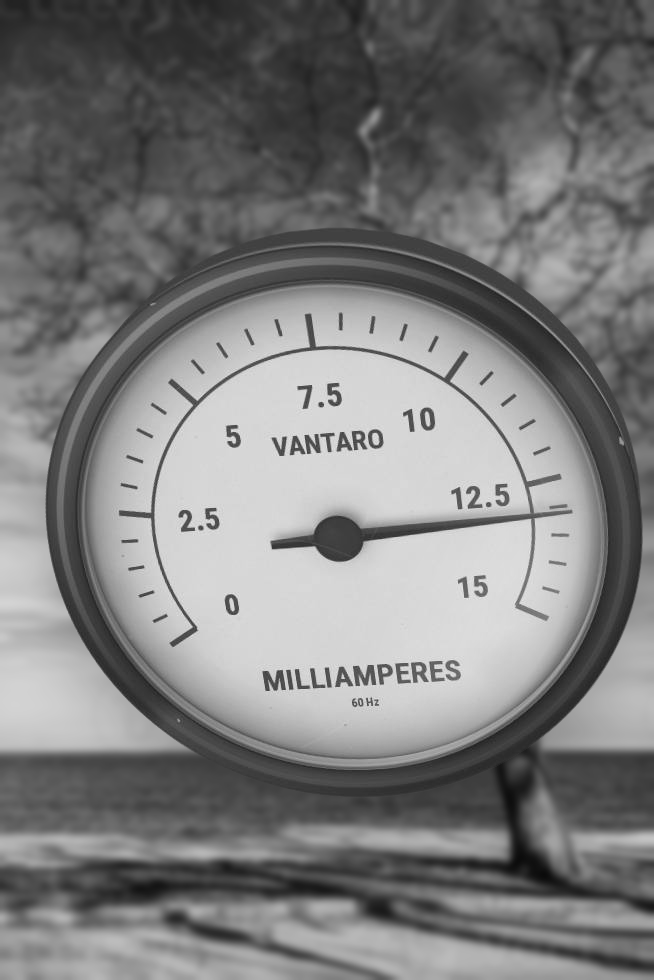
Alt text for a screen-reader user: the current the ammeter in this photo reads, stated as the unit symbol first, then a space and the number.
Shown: mA 13
